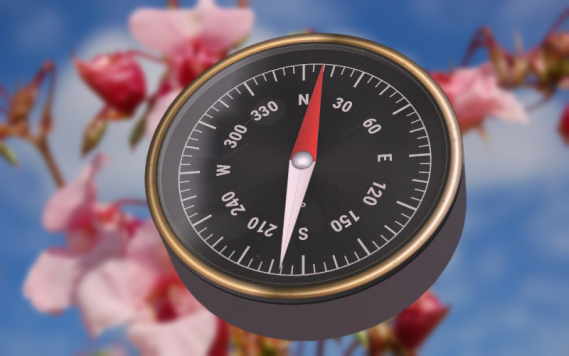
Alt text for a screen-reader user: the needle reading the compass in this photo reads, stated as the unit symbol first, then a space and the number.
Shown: ° 10
